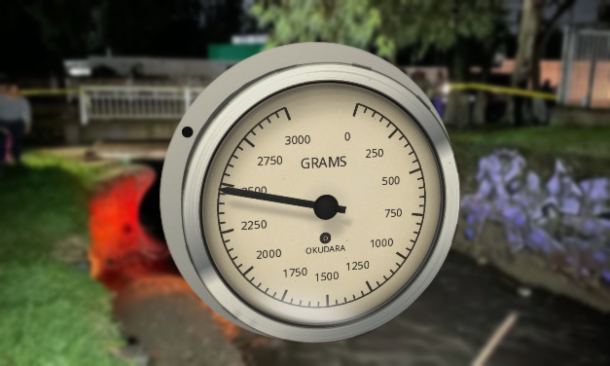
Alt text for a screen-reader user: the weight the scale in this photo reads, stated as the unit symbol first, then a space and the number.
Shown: g 2475
